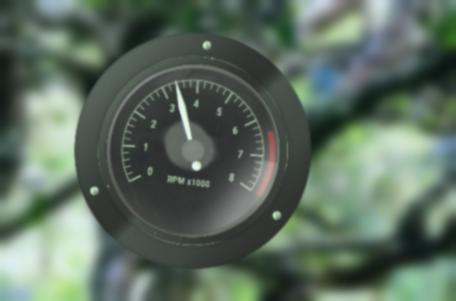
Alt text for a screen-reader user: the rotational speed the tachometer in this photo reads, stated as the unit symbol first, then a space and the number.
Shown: rpm 3400
